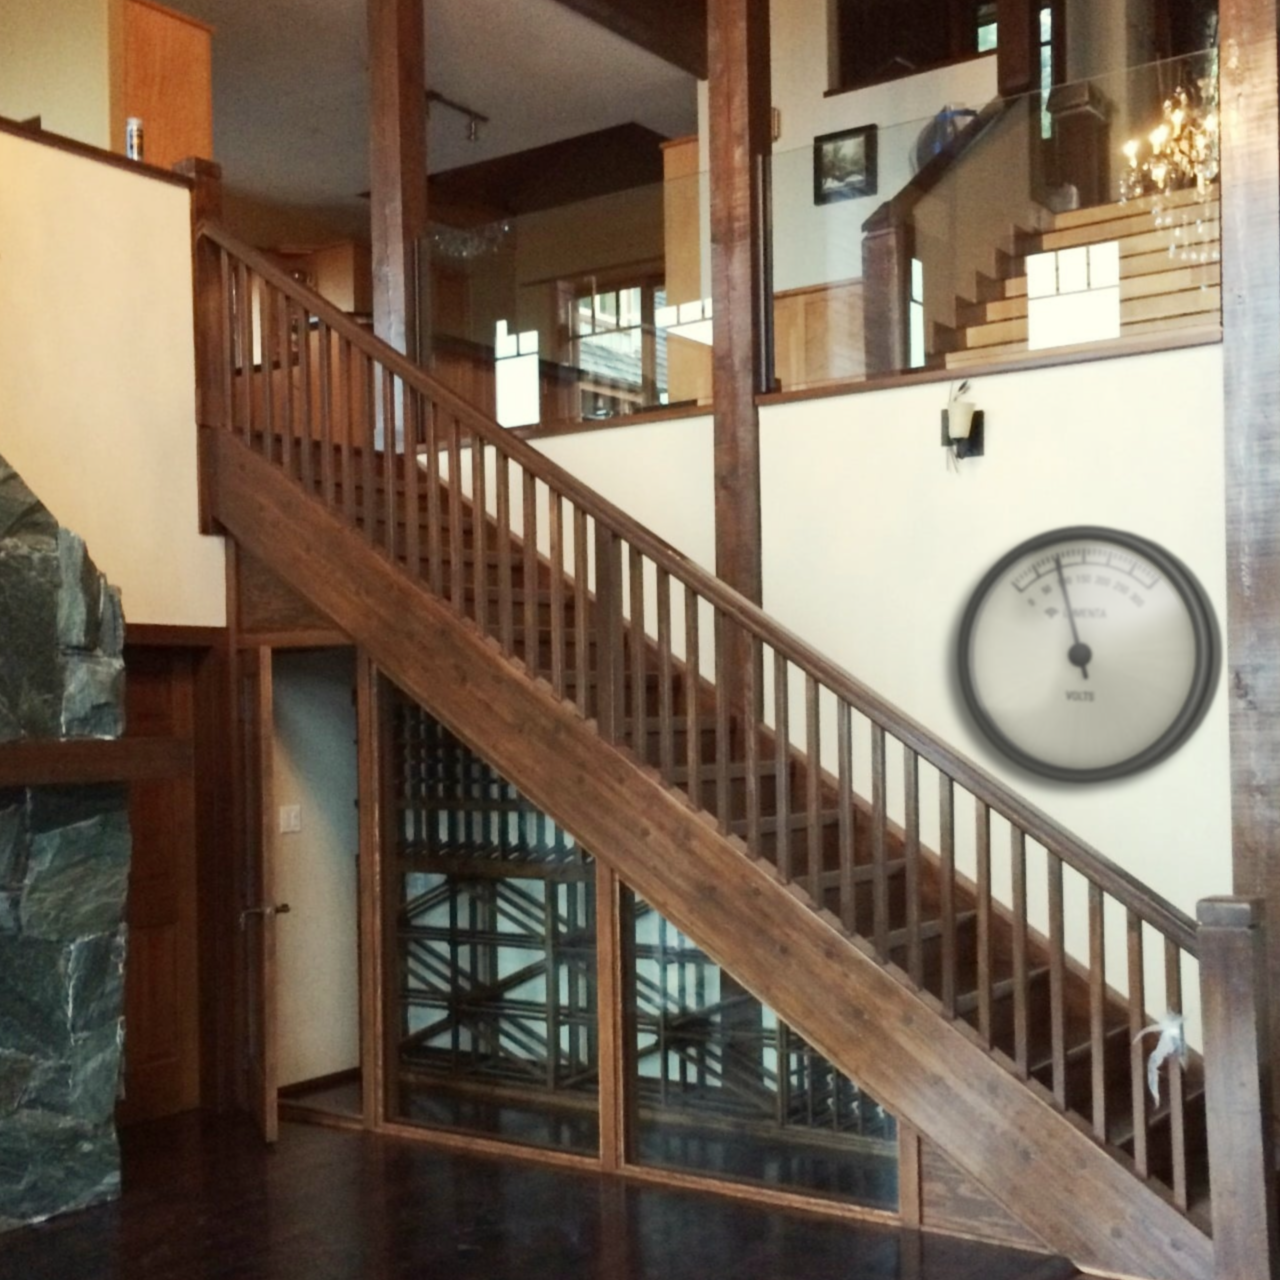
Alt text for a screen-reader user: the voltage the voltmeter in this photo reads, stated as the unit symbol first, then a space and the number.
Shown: V 100
